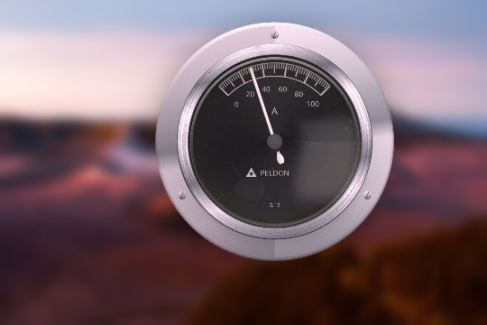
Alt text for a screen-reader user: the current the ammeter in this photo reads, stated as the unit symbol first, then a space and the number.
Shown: A 30
